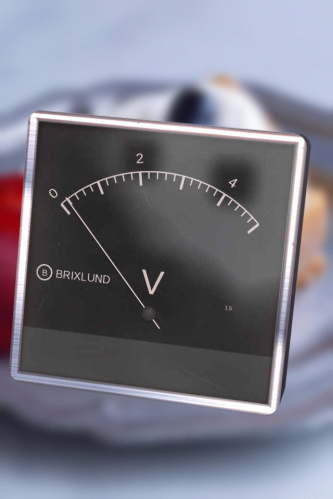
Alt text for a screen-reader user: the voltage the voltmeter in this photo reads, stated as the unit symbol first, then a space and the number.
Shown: V 0.2
